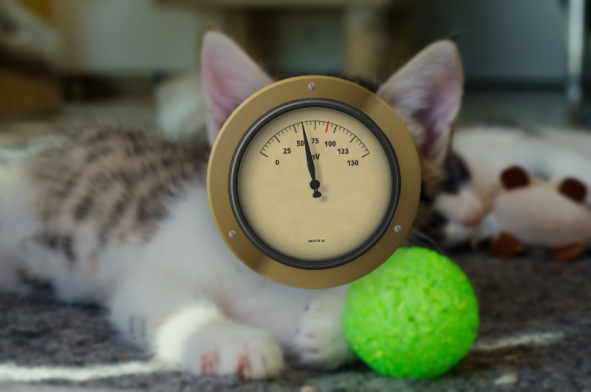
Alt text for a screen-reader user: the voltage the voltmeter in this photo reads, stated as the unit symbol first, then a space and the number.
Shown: mV 60
